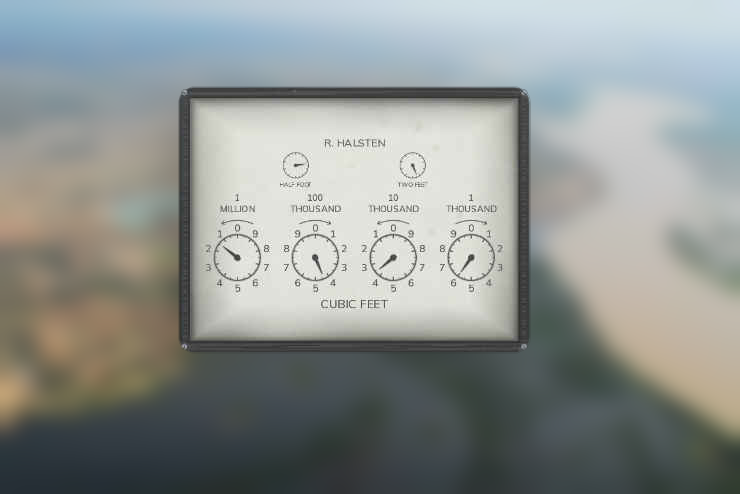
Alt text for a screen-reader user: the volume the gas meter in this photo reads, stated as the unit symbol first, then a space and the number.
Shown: ft³ 143600
